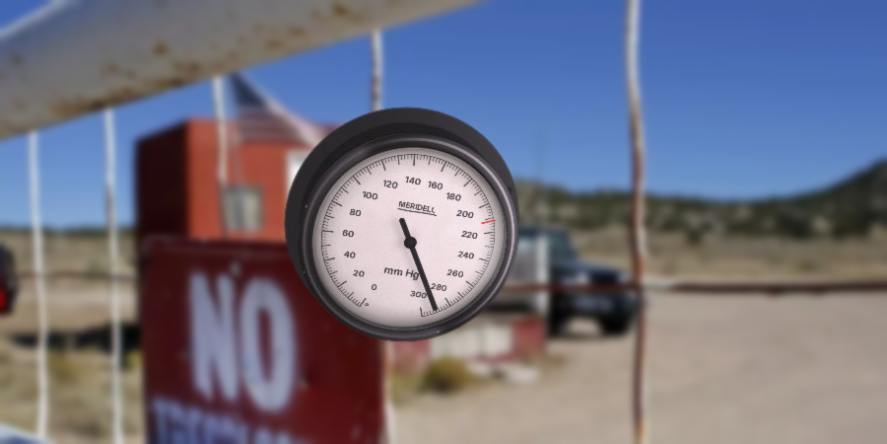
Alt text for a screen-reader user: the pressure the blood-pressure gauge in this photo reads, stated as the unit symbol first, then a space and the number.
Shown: mmHg 290
